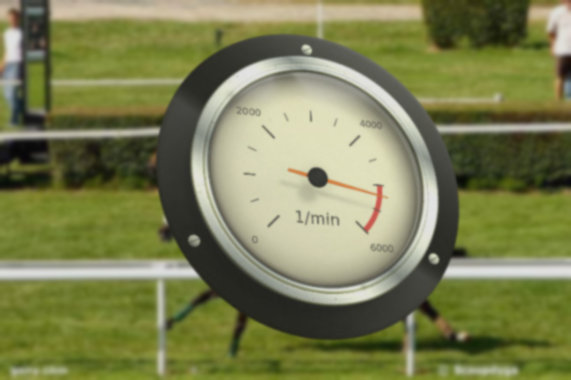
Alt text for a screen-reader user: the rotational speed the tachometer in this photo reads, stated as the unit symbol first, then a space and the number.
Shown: rpm 5250
